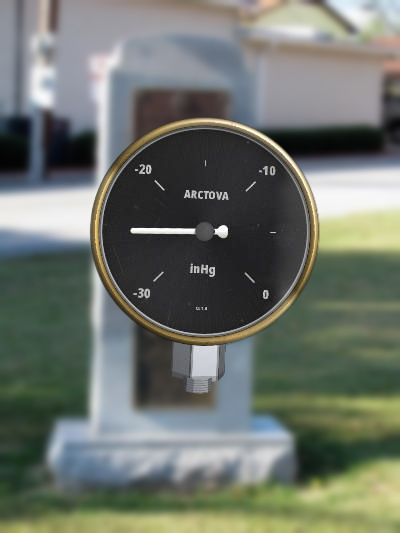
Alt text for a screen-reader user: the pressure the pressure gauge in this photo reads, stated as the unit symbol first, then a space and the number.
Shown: inHg -25
